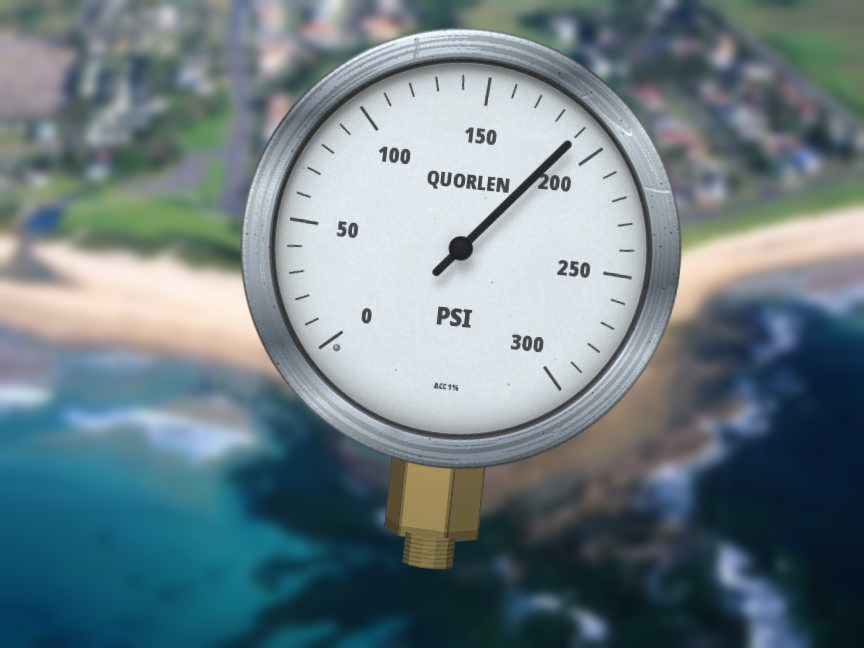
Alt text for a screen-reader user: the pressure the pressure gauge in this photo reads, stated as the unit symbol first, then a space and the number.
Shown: psi 190
